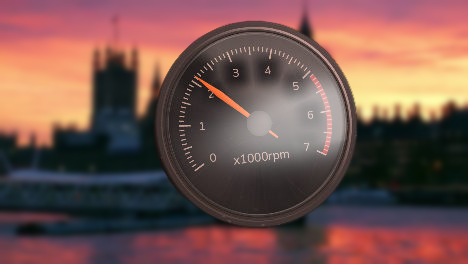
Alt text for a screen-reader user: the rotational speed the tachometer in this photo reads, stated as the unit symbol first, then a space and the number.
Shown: rpm 2100
